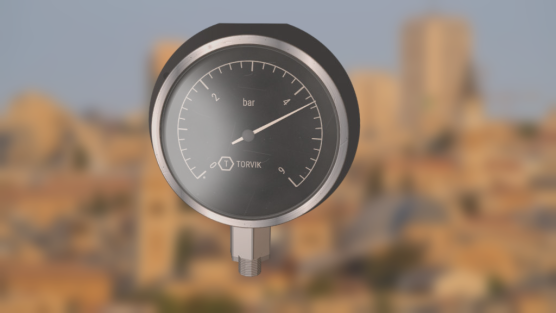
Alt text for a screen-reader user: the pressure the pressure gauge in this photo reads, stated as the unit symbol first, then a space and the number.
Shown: bar 4.3
